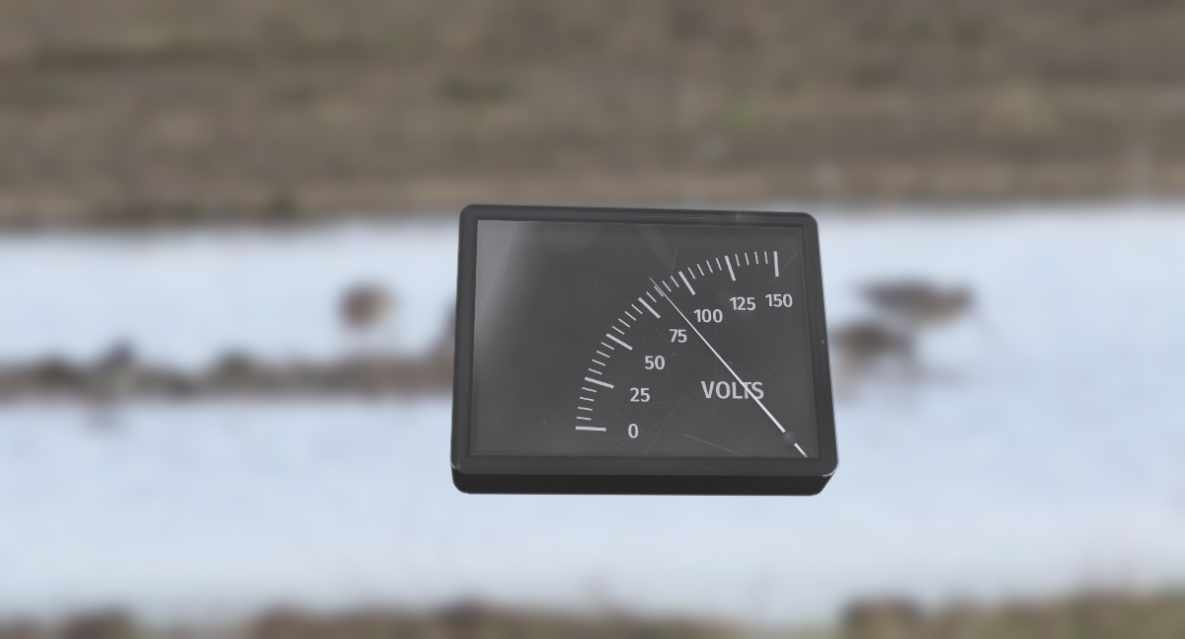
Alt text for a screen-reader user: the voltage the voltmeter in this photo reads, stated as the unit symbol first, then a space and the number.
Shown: V 85
